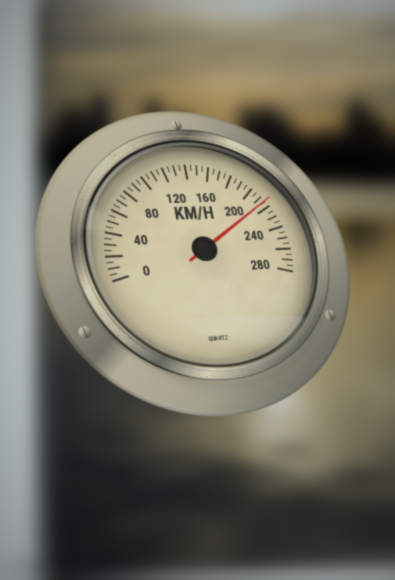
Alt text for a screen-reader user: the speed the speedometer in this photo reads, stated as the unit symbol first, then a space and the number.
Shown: km/h 215
